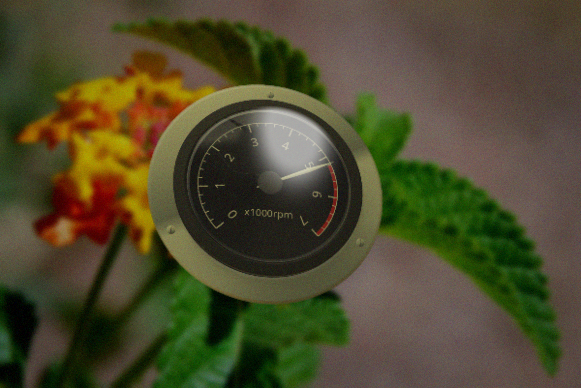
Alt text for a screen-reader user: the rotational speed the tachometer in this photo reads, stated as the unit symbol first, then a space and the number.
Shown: rpm 5200
